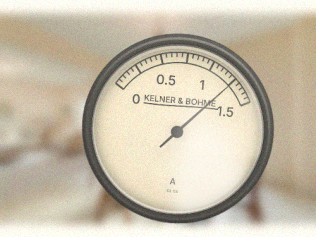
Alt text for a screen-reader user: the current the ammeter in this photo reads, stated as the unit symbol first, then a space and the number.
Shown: A 1.25
